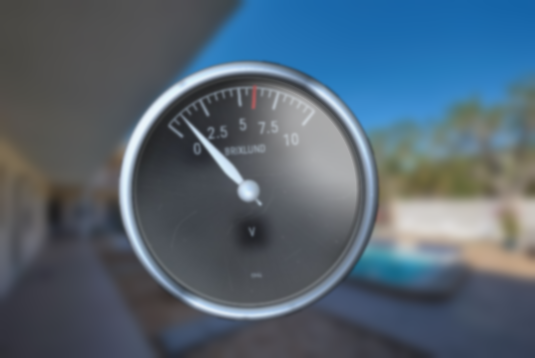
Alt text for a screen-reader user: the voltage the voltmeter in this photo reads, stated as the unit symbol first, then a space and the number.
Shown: V 1
